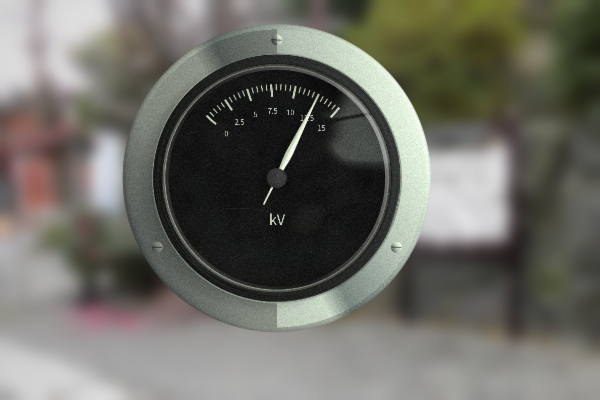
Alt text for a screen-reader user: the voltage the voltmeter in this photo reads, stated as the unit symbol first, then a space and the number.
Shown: kV 12.5
